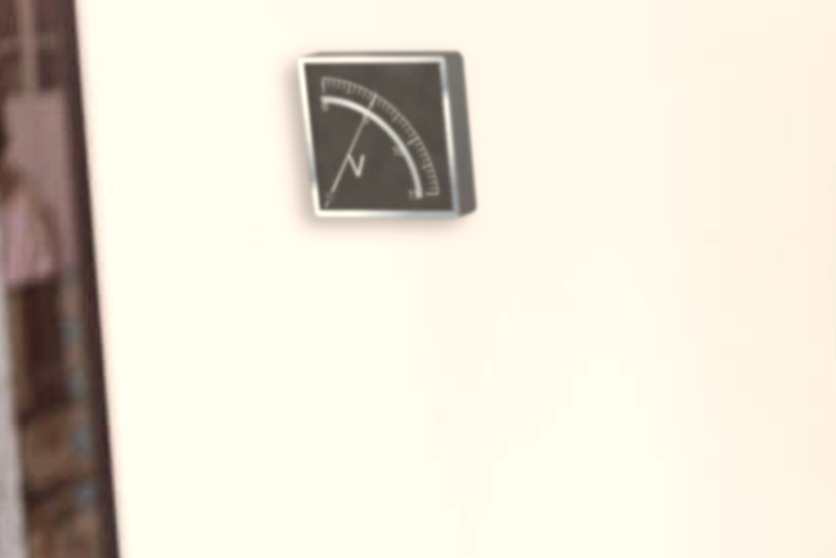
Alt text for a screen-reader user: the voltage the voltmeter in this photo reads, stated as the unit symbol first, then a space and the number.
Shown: V 5
